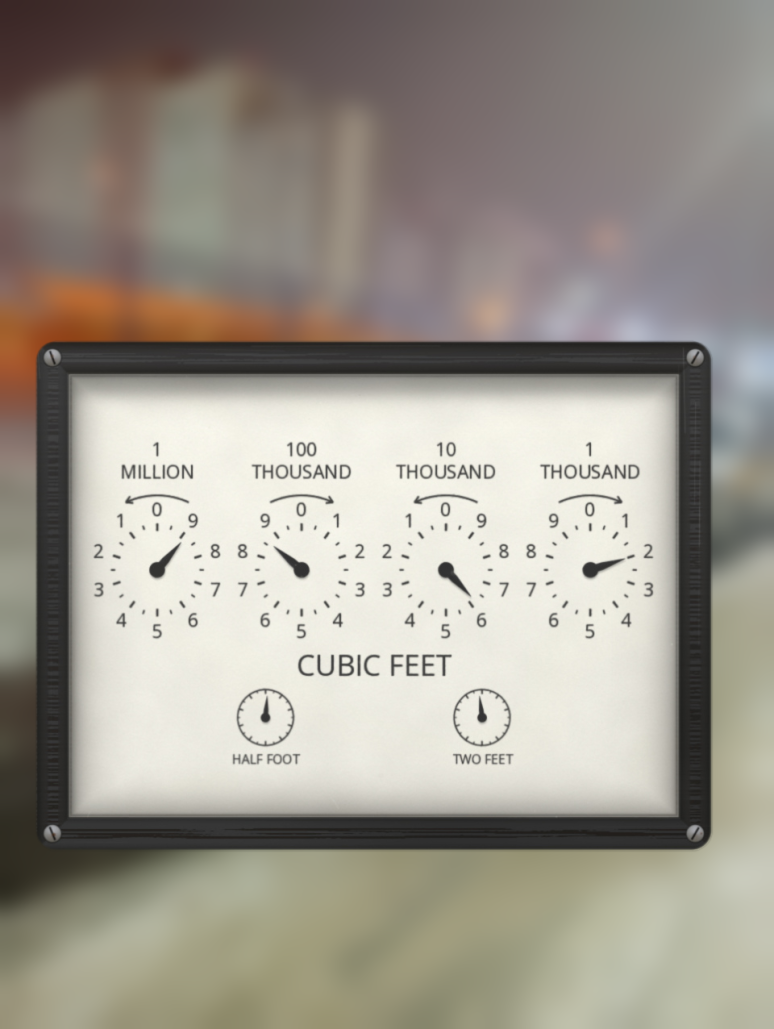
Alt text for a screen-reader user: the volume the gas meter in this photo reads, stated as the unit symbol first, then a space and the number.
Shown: ft³ 886200
